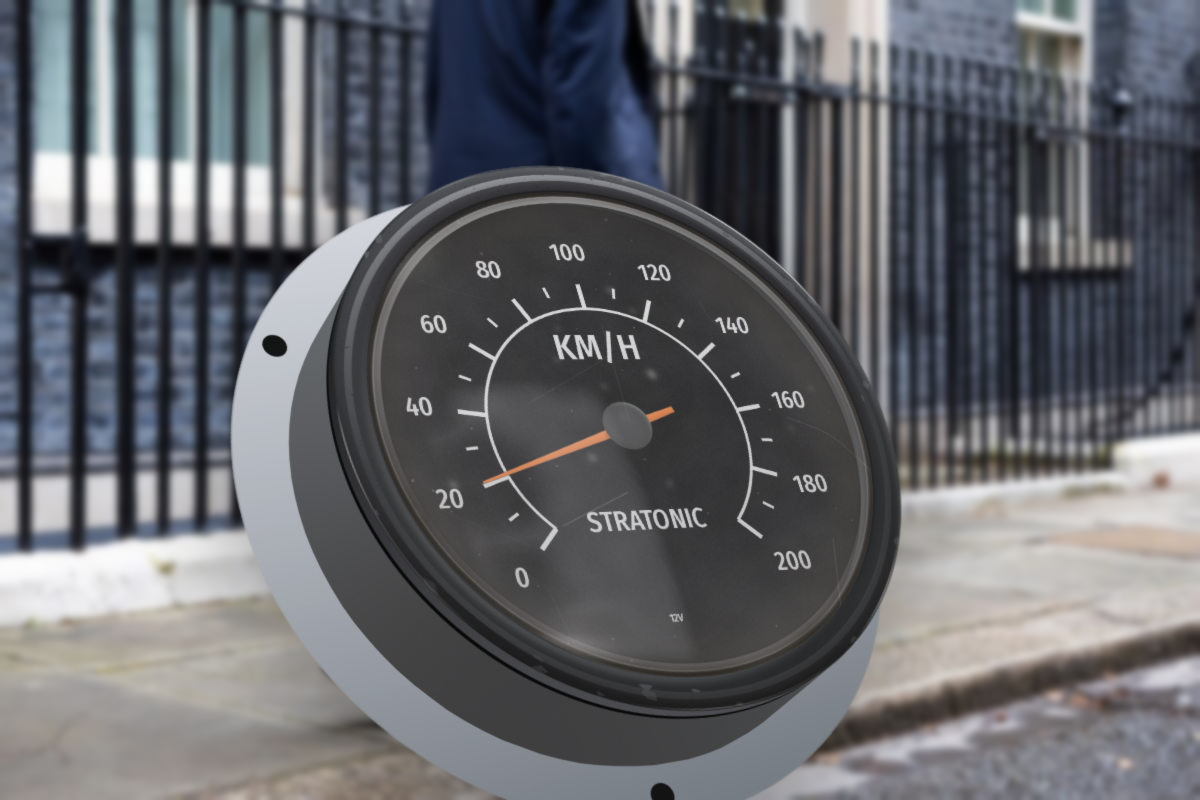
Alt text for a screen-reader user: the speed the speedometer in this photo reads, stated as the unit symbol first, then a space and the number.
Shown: km/h 20
